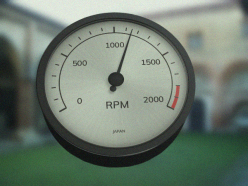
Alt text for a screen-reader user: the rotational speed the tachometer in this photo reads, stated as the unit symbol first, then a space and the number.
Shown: rpm 1150
